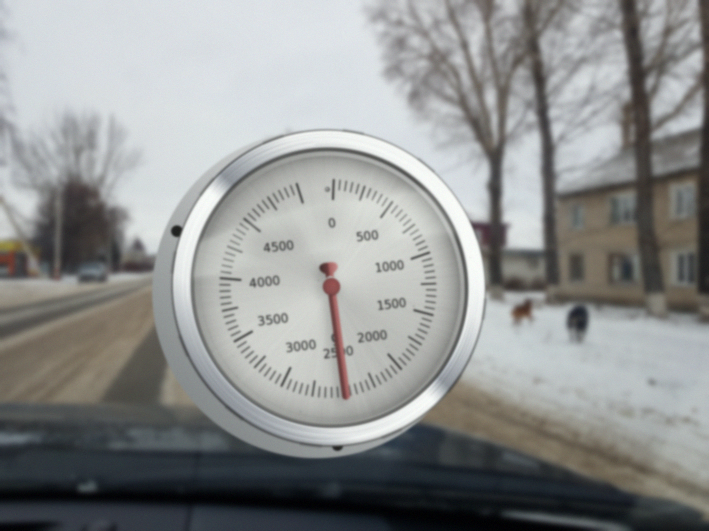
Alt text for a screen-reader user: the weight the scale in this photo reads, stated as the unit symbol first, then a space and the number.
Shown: g 2500
